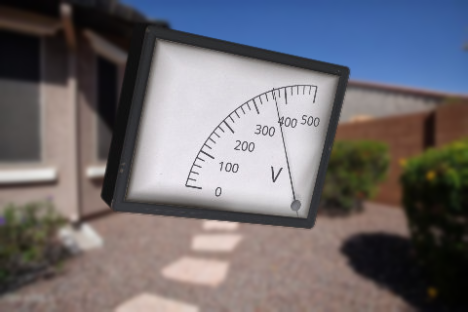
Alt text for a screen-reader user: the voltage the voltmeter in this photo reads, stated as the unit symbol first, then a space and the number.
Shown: V 360
